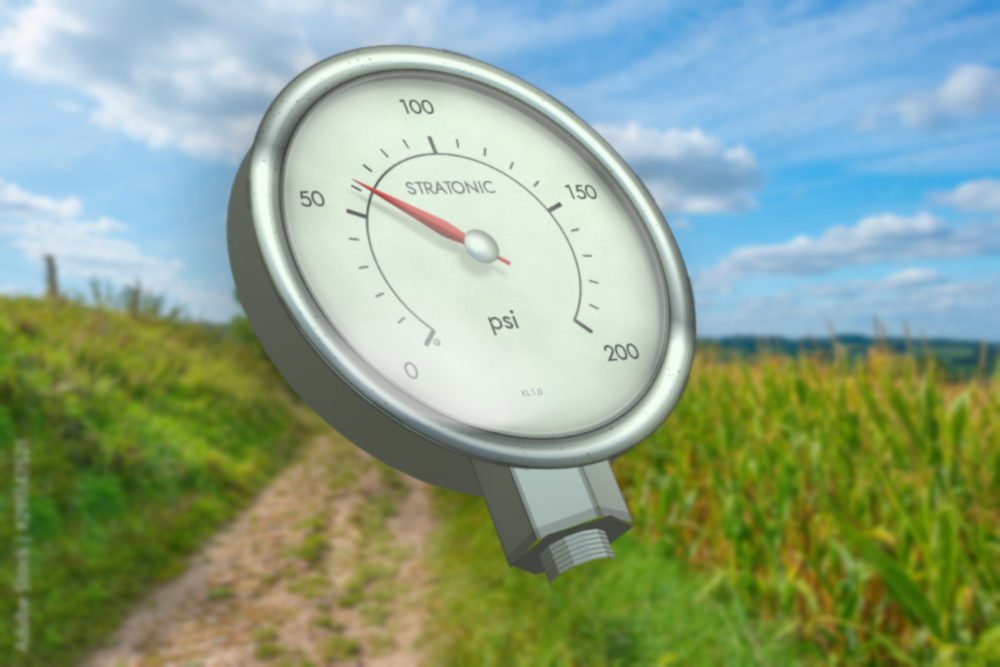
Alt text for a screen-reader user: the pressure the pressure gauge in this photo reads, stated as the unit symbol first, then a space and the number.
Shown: psi 60
